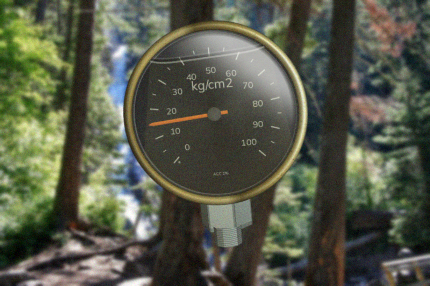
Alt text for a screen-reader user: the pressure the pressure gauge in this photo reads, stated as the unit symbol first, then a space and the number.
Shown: kg/cm² 15
